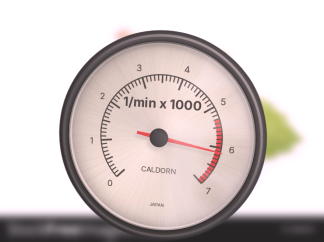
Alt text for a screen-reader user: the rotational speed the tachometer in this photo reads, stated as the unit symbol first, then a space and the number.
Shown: rpm 6100
